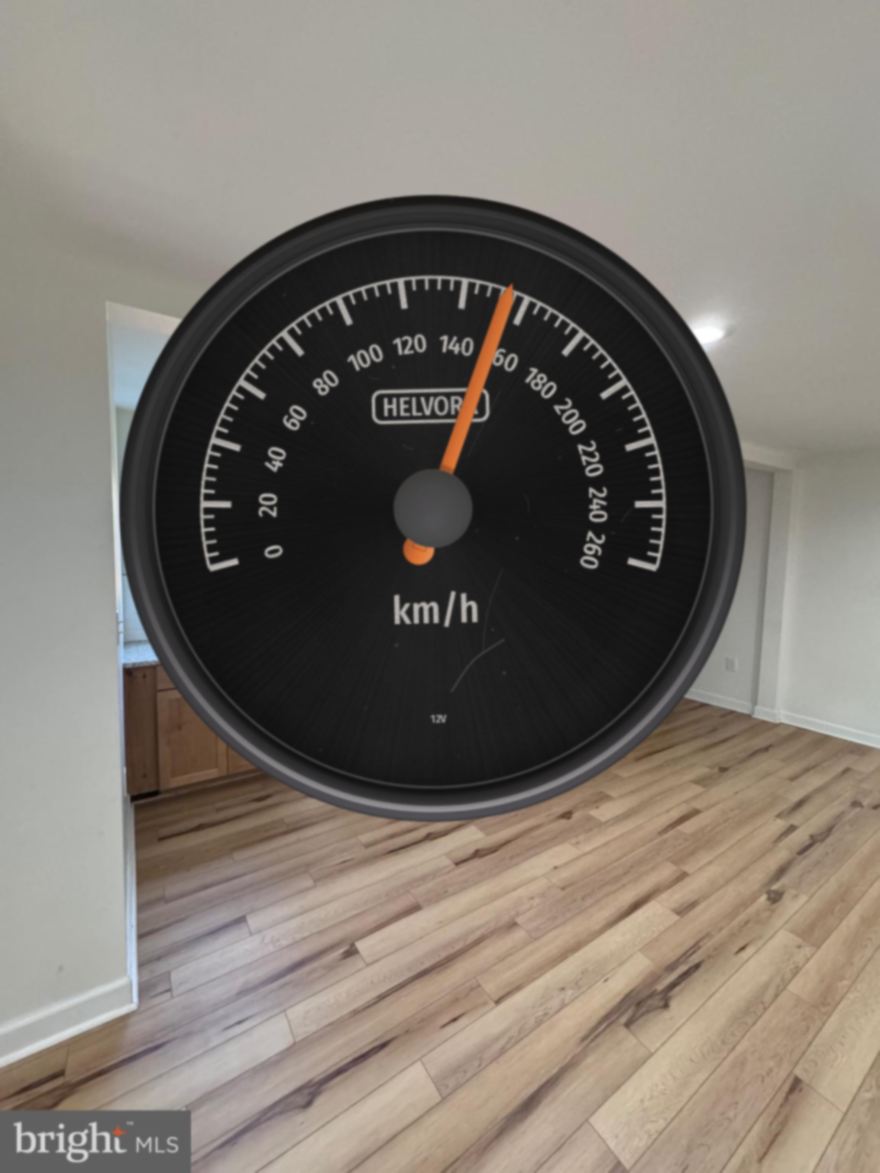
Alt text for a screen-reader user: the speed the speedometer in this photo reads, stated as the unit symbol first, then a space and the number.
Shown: km/h 154
